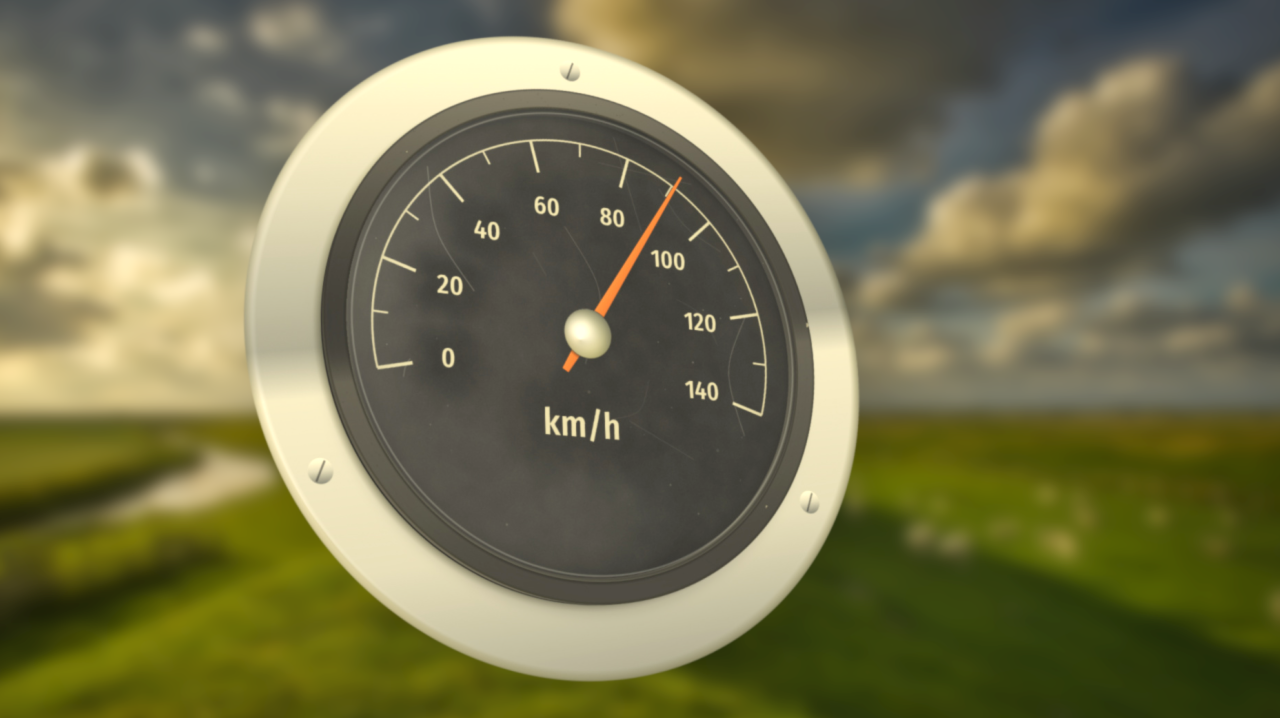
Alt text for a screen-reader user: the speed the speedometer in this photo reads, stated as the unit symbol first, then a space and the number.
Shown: km/h 90
